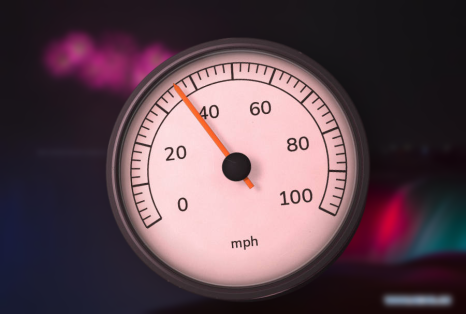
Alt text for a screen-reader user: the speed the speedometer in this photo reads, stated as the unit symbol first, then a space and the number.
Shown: mph 36
